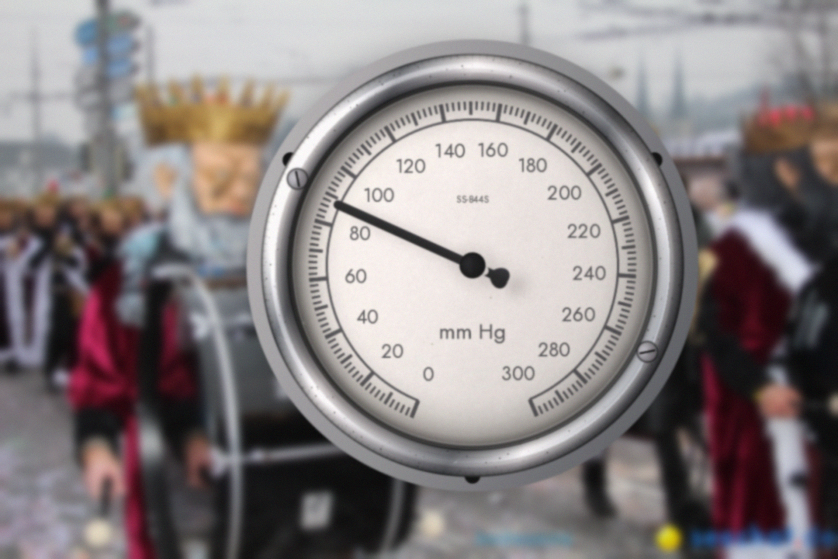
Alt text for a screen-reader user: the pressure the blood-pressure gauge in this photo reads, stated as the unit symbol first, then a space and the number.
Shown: mmHg 88
